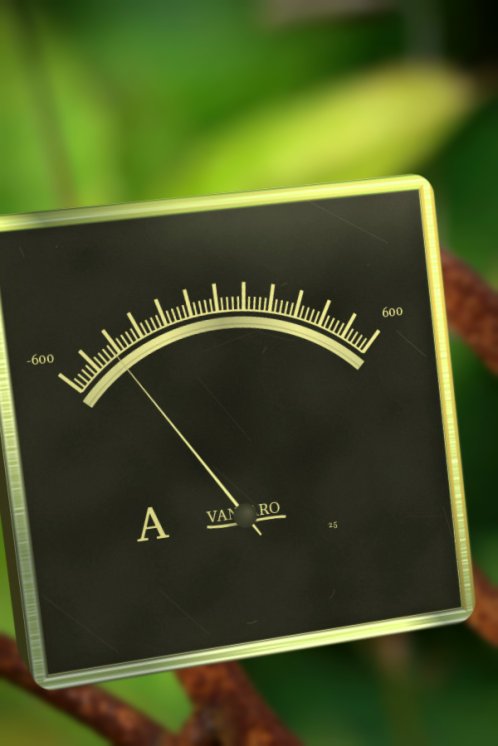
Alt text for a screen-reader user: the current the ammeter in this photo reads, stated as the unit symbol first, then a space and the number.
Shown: A -420
